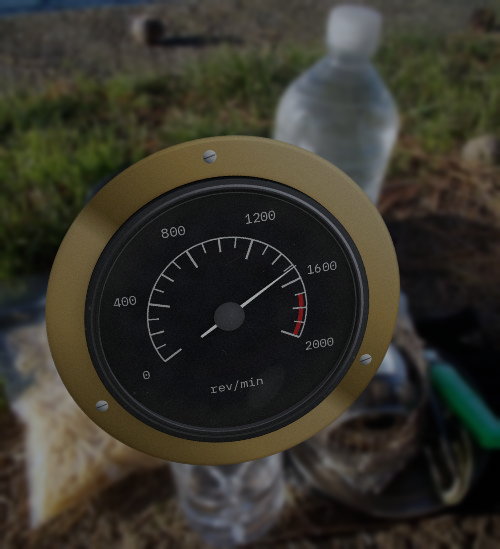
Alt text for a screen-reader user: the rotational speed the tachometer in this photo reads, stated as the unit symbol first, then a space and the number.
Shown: rpm 1500
